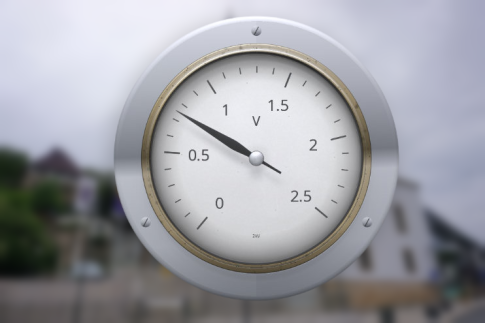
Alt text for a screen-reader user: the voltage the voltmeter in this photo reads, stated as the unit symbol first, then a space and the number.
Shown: V 0.75
